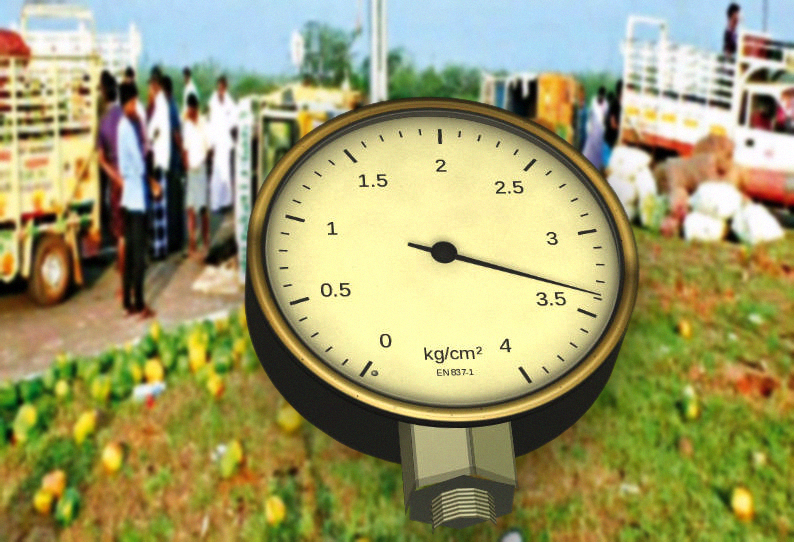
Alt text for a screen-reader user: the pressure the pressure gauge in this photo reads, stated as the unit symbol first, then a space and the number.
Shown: kg/cm² 3.4
